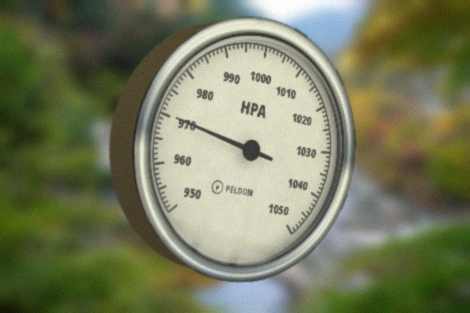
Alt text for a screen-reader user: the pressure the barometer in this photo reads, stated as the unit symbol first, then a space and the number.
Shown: hPa 970
